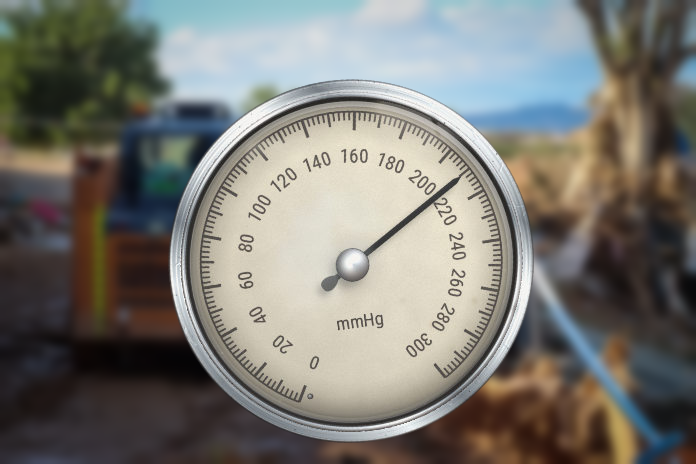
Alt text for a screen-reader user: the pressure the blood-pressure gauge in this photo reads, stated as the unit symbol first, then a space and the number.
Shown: mmHg 210
